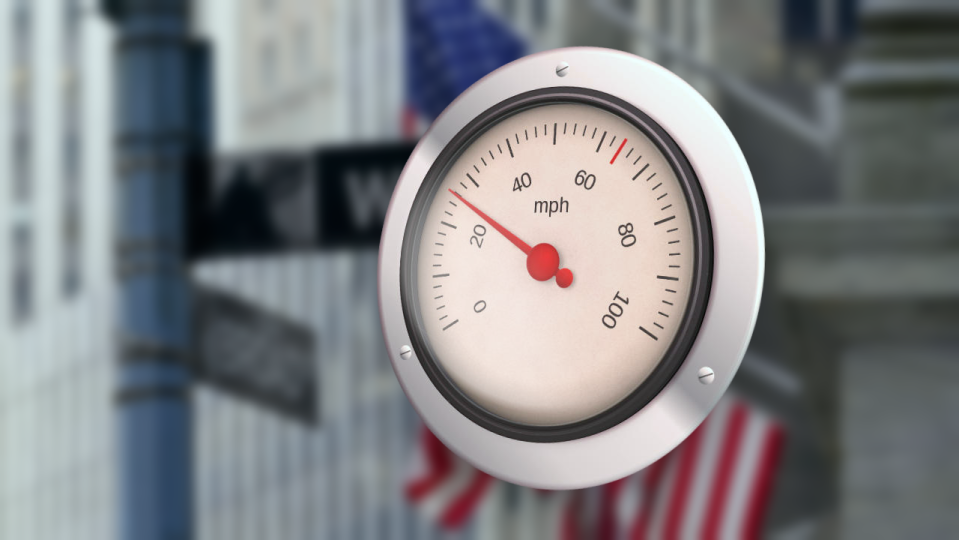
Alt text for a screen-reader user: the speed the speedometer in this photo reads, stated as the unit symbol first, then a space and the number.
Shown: mph 26
